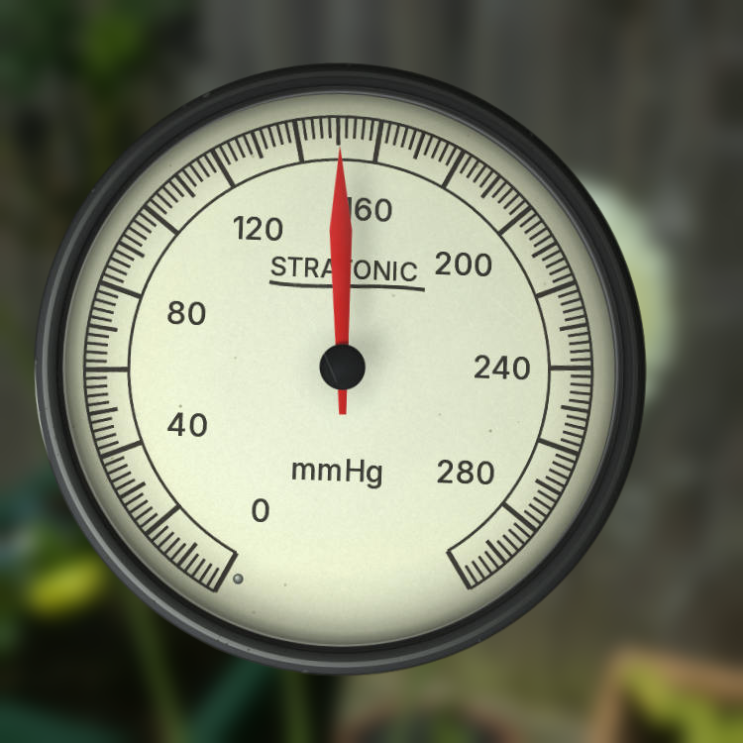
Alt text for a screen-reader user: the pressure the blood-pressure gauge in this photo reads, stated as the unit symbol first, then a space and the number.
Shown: mmHg 150
